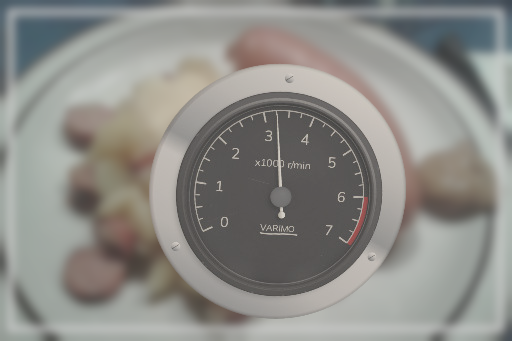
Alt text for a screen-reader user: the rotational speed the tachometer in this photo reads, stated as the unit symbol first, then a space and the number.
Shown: rpm 3250
